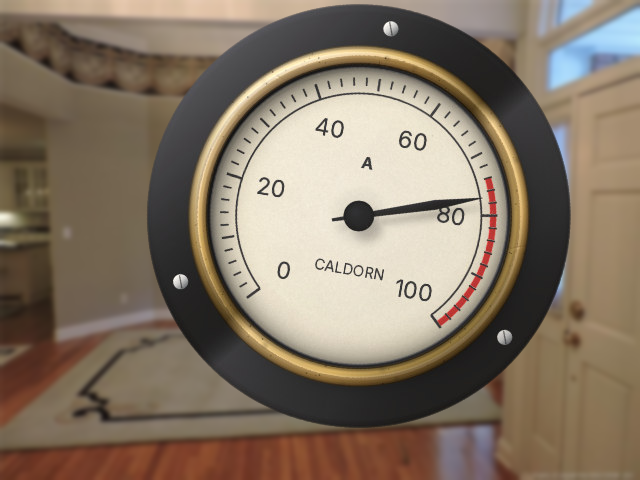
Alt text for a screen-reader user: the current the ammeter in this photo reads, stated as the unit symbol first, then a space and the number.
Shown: A 77
